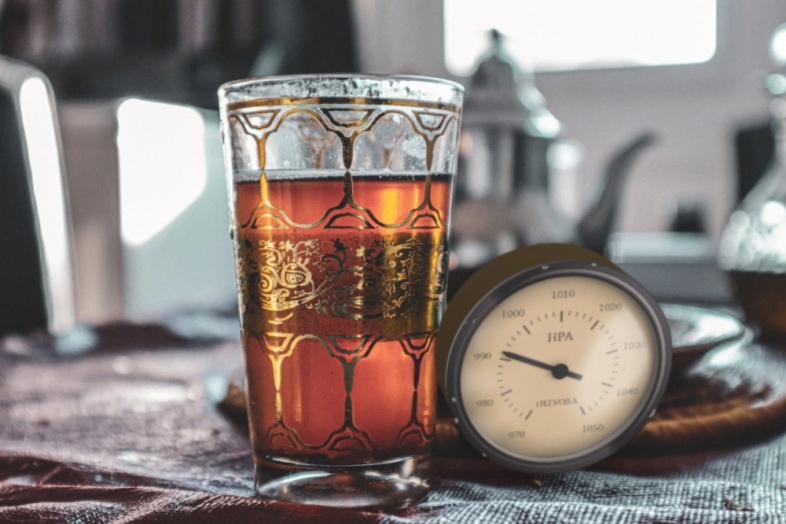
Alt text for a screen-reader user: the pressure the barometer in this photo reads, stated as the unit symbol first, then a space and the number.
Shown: hPa 992
